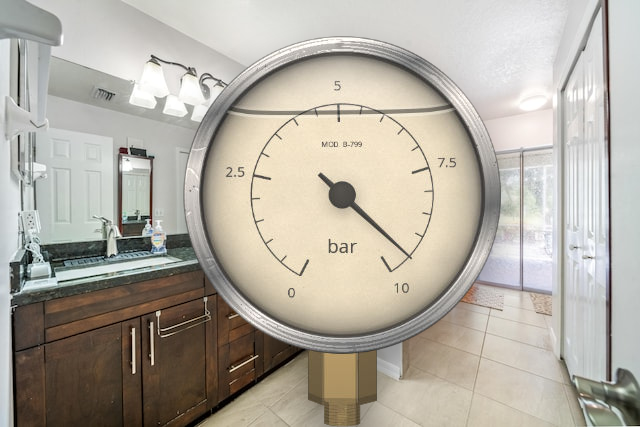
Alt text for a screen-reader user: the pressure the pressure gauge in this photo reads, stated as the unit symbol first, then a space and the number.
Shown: bar 9.5
